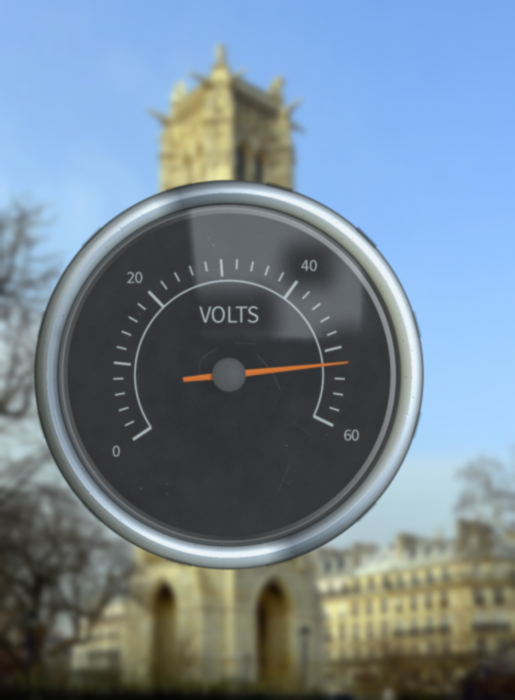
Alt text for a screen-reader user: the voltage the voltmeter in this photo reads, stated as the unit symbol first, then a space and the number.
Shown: V 52
